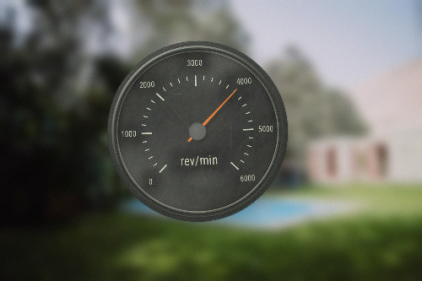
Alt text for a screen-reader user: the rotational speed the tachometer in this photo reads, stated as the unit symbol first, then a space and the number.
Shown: rpm 4000
